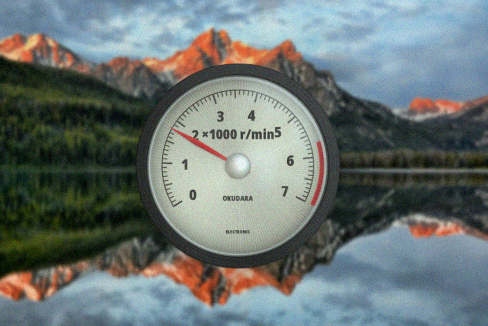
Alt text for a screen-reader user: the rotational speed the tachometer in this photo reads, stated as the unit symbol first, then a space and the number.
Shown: rpm 1800
